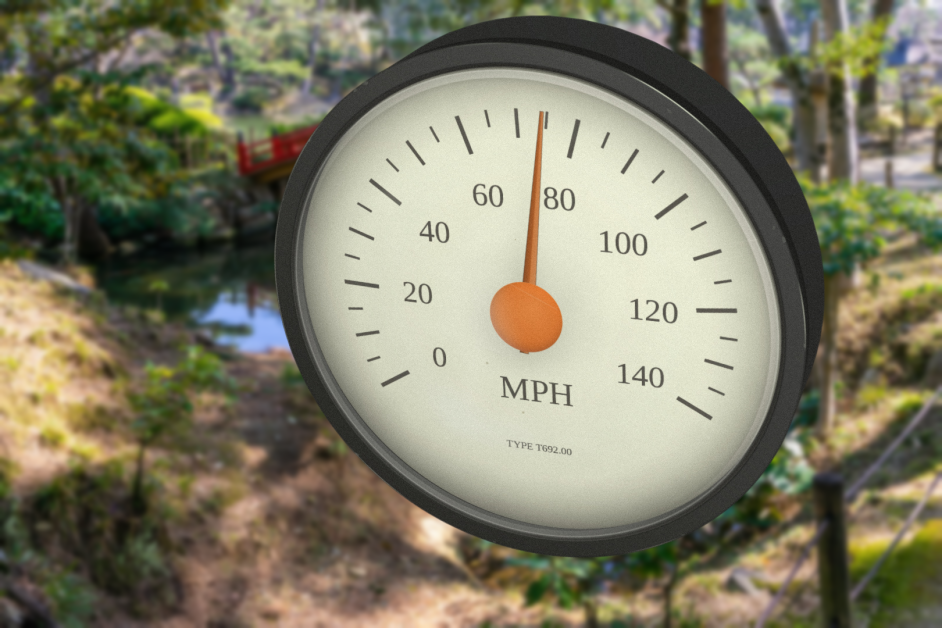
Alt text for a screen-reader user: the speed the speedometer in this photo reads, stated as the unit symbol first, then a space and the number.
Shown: mph 75
